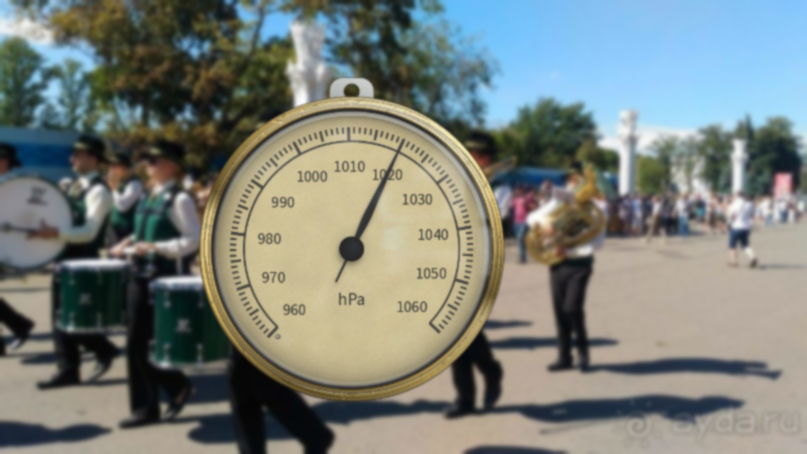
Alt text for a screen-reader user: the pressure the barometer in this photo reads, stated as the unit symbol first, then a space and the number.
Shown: hPa 1020
